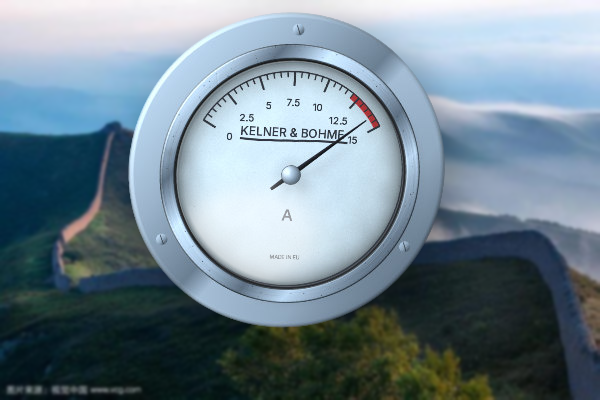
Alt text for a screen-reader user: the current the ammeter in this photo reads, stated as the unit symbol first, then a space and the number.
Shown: A 14
